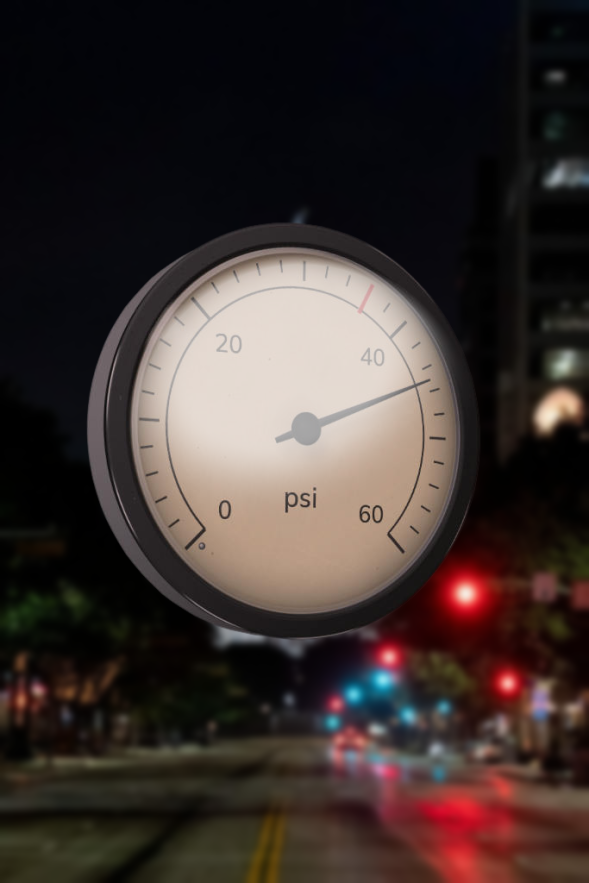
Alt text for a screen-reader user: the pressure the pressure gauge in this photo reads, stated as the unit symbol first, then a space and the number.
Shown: psi 45
